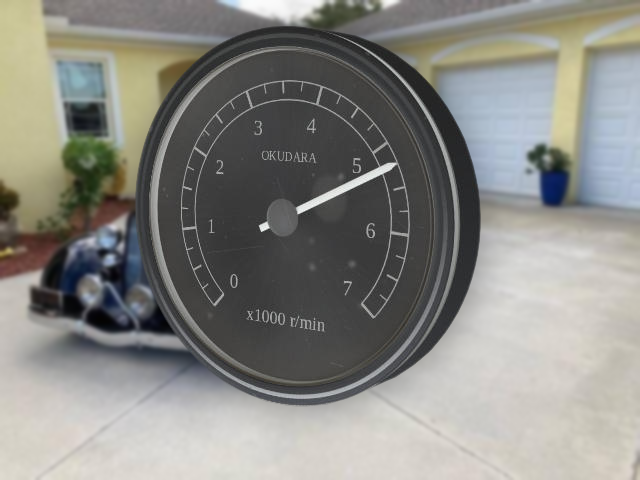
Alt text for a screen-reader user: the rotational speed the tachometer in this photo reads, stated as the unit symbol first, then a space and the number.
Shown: rpm 5250
